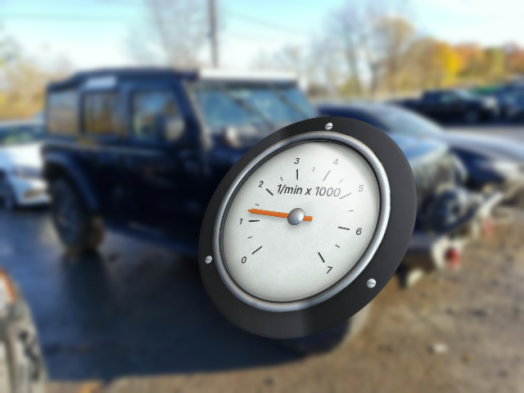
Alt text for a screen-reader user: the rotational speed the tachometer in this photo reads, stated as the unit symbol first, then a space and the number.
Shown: rpm 1250
